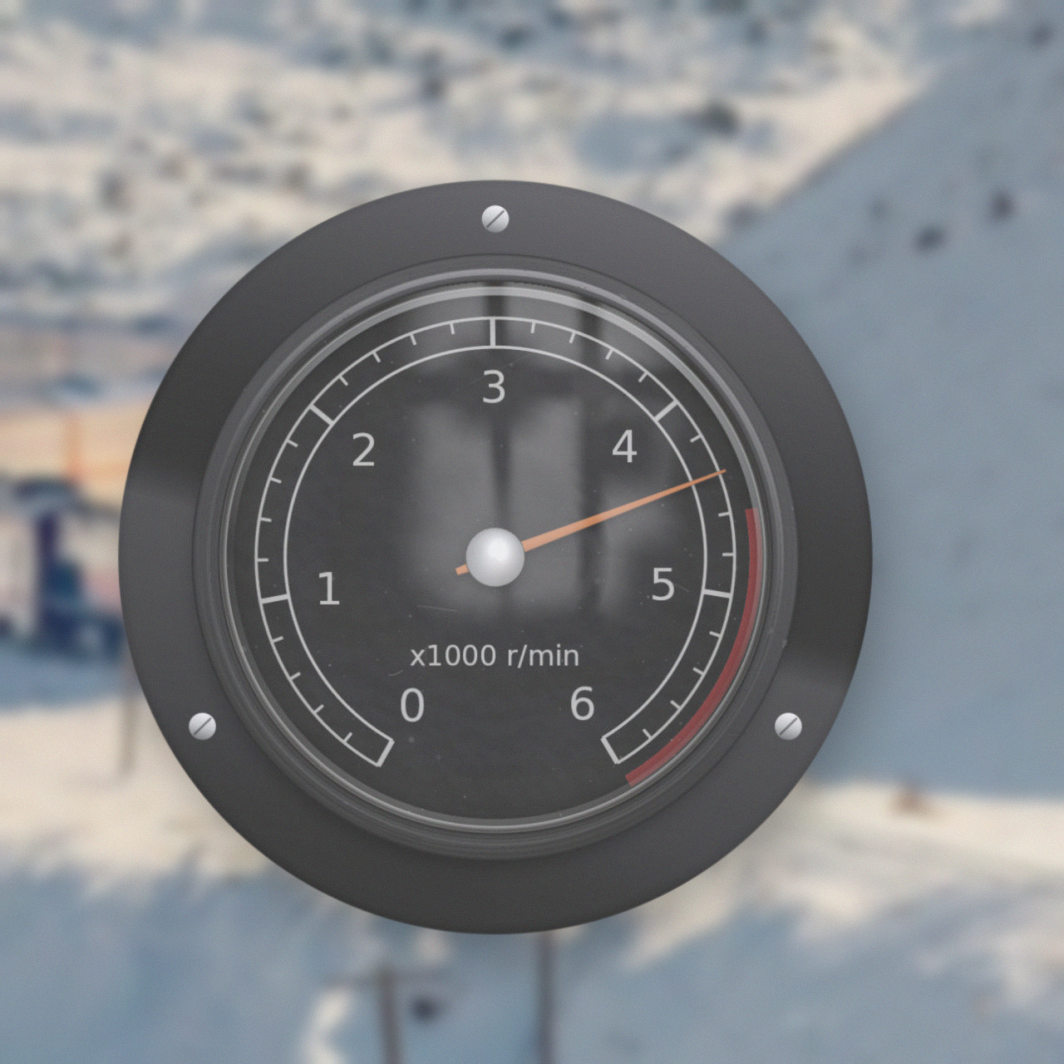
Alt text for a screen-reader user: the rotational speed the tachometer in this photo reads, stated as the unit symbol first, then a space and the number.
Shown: rpm 4400
